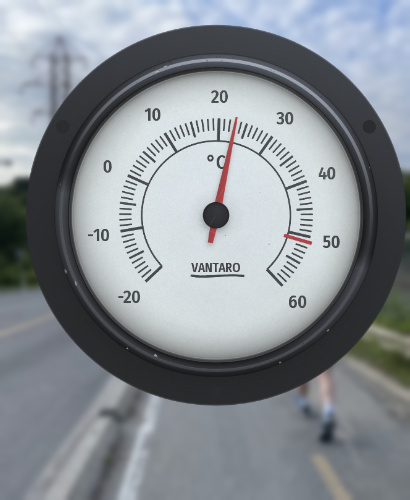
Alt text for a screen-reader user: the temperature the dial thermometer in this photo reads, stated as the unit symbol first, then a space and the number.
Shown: °C 23
